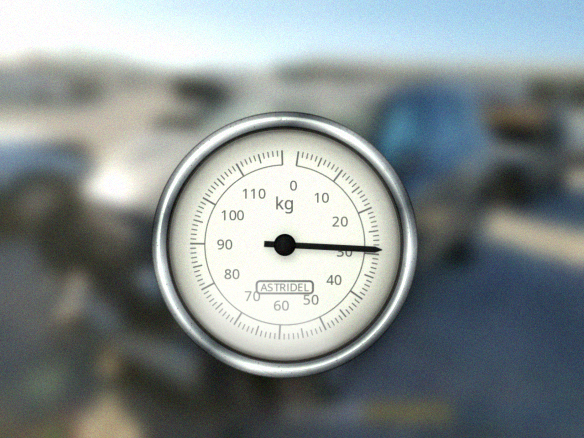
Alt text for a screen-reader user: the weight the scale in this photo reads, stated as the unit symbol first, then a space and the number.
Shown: kg 29
